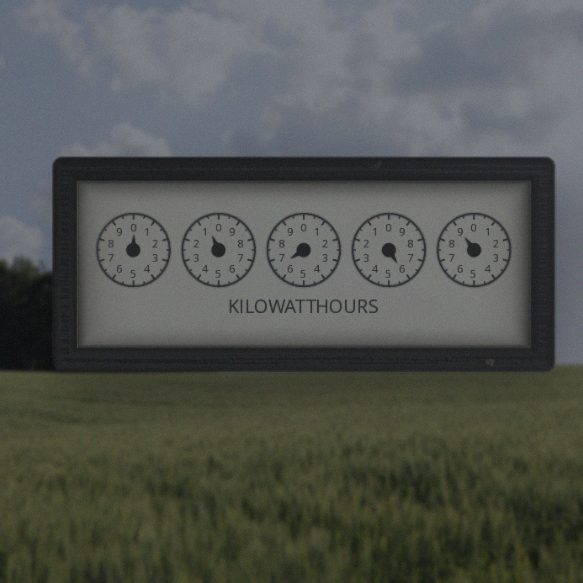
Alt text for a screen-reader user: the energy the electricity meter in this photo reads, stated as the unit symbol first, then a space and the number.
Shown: kWh 659
